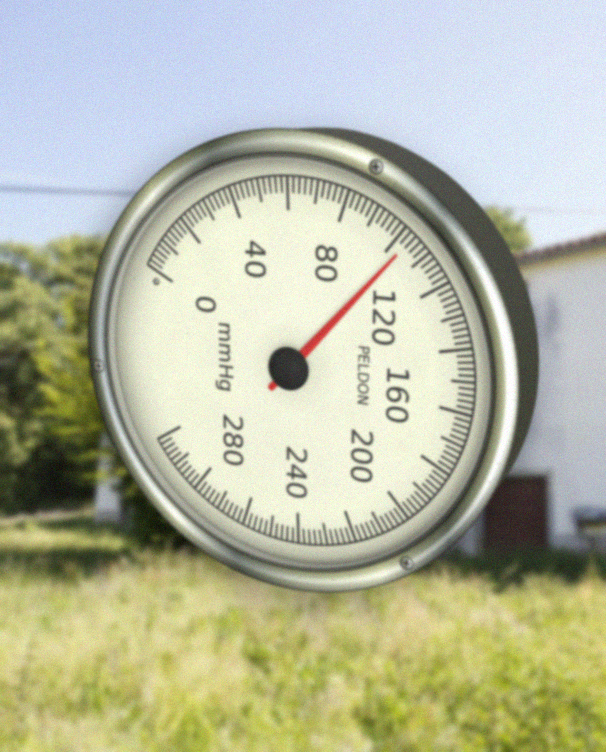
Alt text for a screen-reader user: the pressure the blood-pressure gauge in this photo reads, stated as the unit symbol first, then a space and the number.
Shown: mmHg 104
